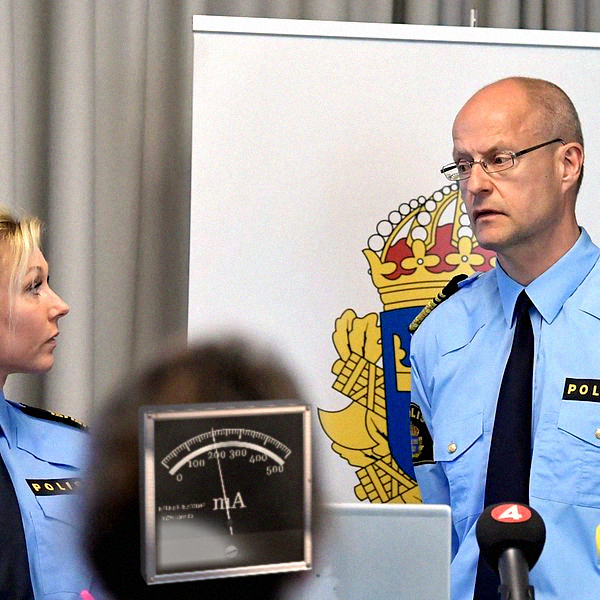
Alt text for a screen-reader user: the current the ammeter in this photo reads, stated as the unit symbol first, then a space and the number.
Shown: mA 200
